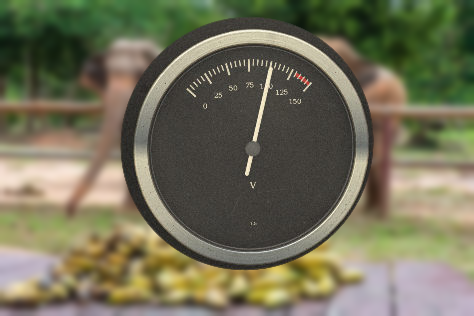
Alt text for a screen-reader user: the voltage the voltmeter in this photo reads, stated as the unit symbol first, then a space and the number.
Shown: V 100
